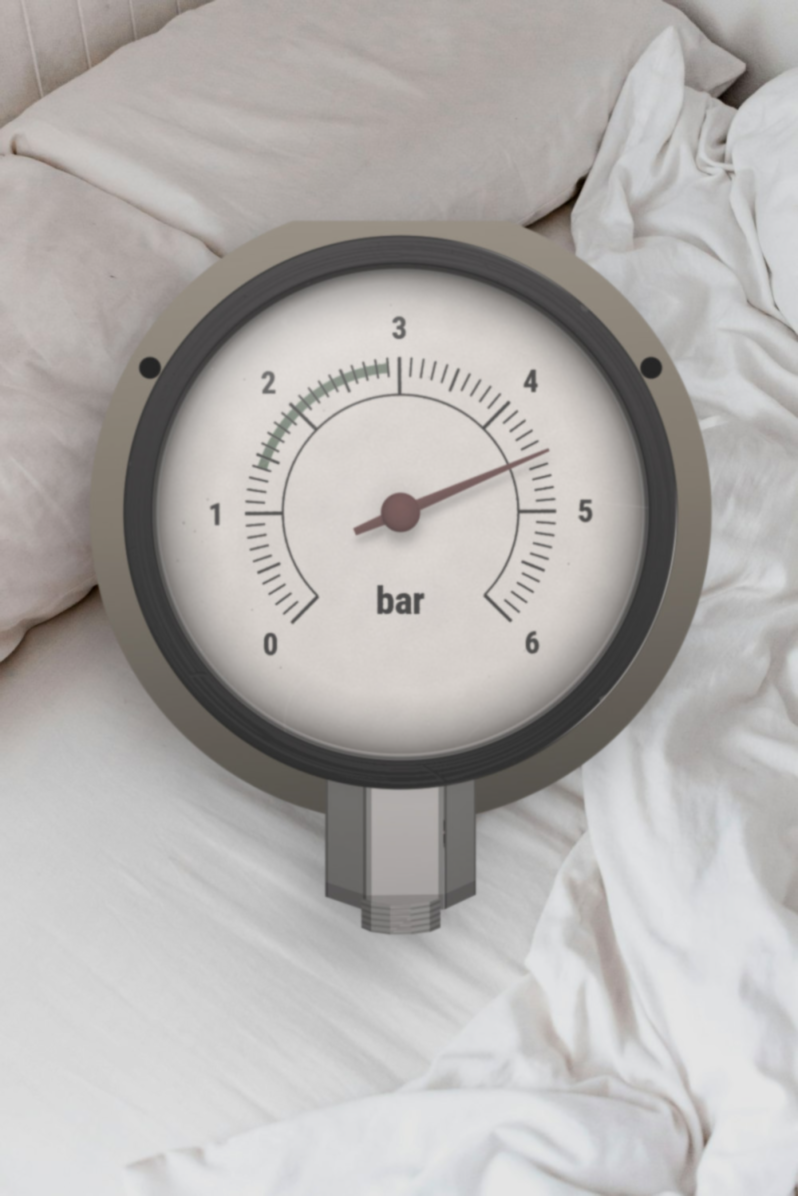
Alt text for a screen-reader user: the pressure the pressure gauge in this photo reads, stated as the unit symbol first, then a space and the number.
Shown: bar 4.5
